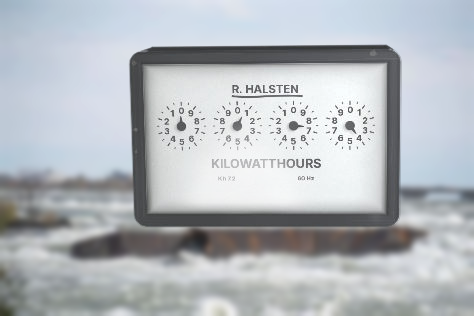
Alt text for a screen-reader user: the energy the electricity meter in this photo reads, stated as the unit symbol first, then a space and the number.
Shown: kWh 74
